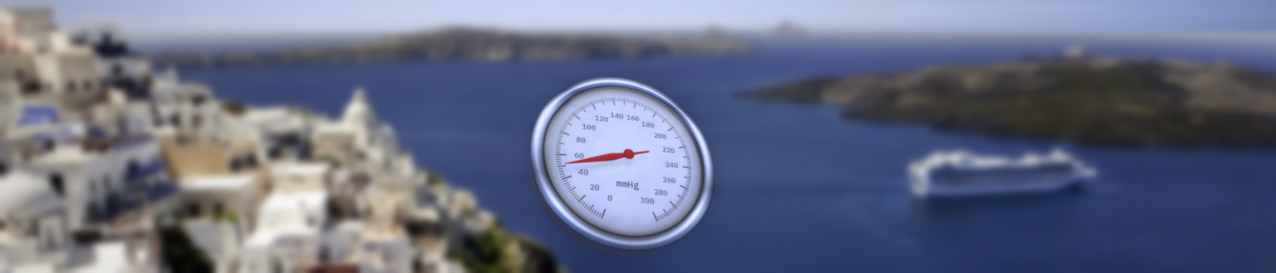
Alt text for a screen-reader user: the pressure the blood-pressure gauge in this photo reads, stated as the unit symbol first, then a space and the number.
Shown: mmHg 50
